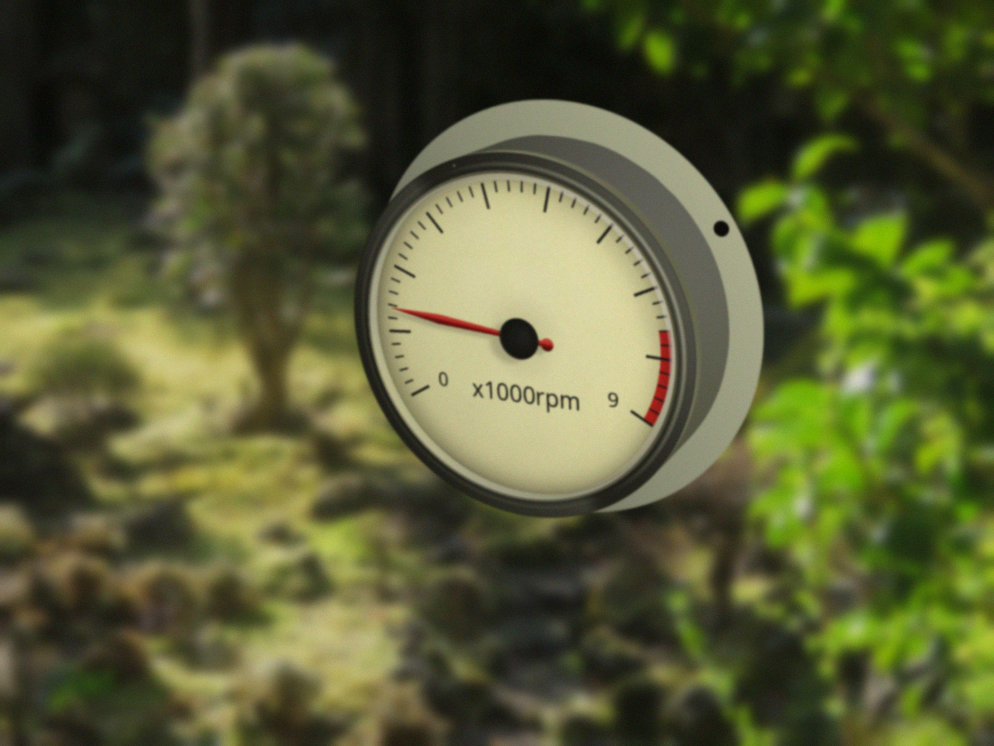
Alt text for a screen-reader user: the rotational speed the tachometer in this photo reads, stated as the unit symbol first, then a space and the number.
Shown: rpm 1400
